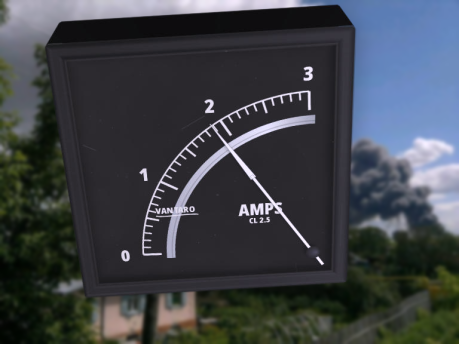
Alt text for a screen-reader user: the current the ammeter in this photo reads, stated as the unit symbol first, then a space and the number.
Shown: A 1.9
